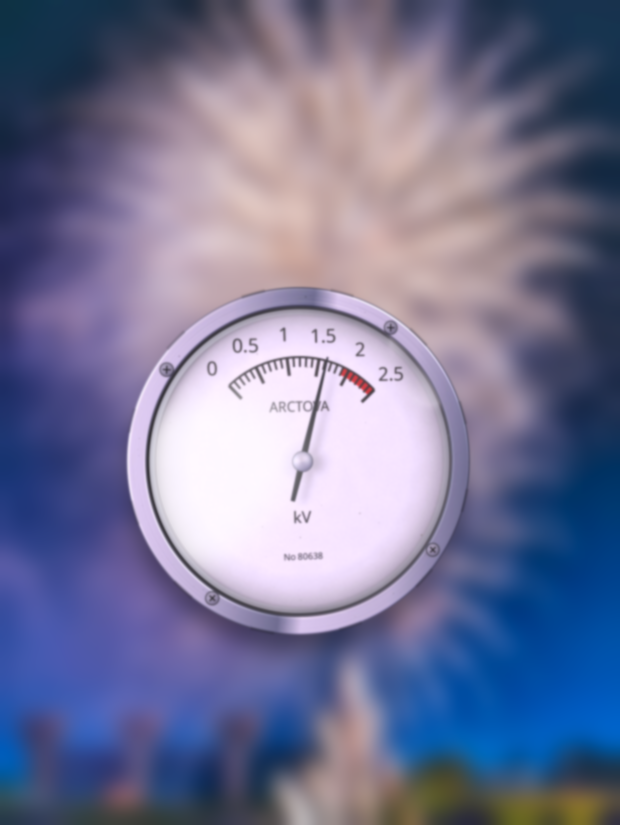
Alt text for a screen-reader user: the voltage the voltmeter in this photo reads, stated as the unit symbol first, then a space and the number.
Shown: kV 1.6
